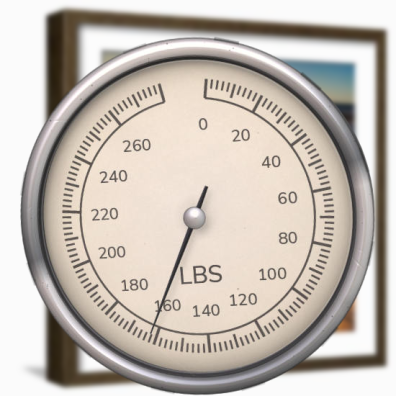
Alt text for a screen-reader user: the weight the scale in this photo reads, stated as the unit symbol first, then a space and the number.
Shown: lb 162
